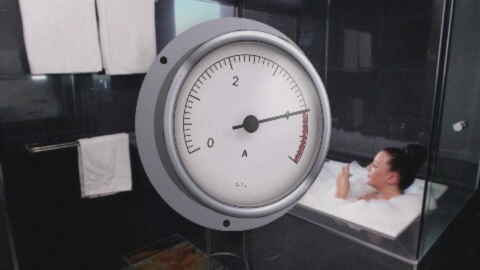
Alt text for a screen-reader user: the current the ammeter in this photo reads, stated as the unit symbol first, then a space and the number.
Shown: A 4
